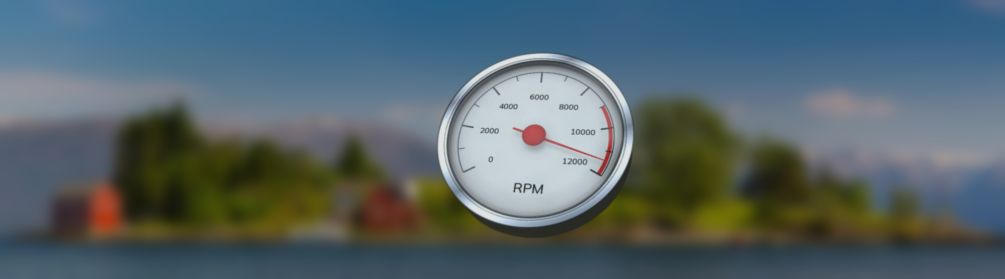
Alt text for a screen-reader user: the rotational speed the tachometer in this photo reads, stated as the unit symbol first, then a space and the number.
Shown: rpm 11500
